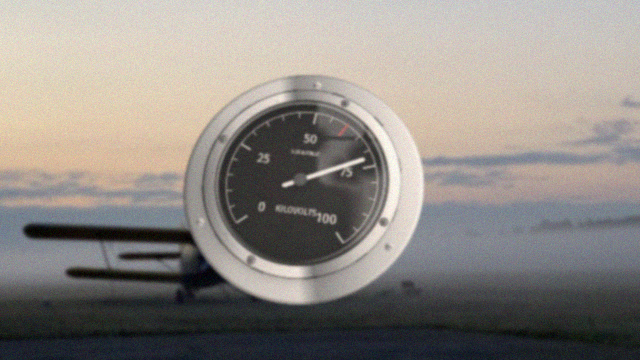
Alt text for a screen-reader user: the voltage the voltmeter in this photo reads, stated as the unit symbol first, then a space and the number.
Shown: kV 72.5
